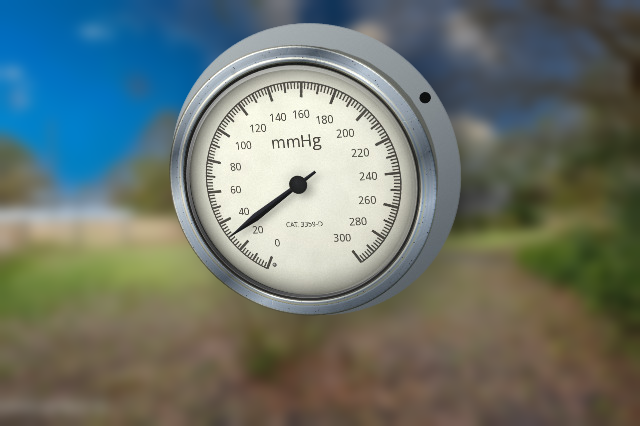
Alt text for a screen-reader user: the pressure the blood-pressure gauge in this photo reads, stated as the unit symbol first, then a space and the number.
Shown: mmHg 30
